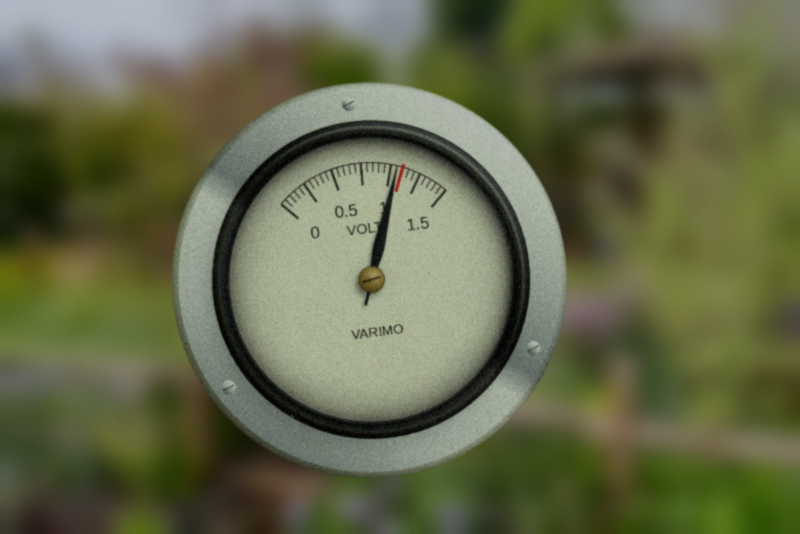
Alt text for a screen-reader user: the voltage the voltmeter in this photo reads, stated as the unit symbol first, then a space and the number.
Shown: V 1.05
